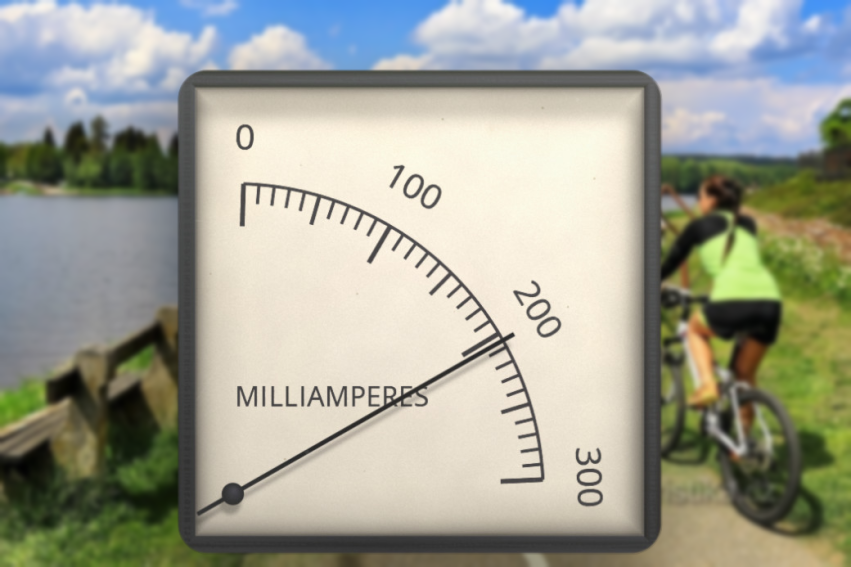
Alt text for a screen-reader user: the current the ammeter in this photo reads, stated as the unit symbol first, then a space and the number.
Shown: mA 205
